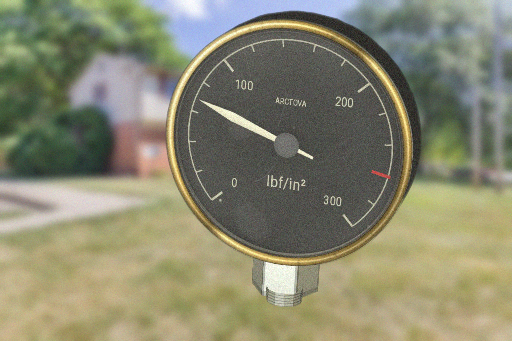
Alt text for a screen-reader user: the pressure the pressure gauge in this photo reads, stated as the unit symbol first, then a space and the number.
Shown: psi 70
